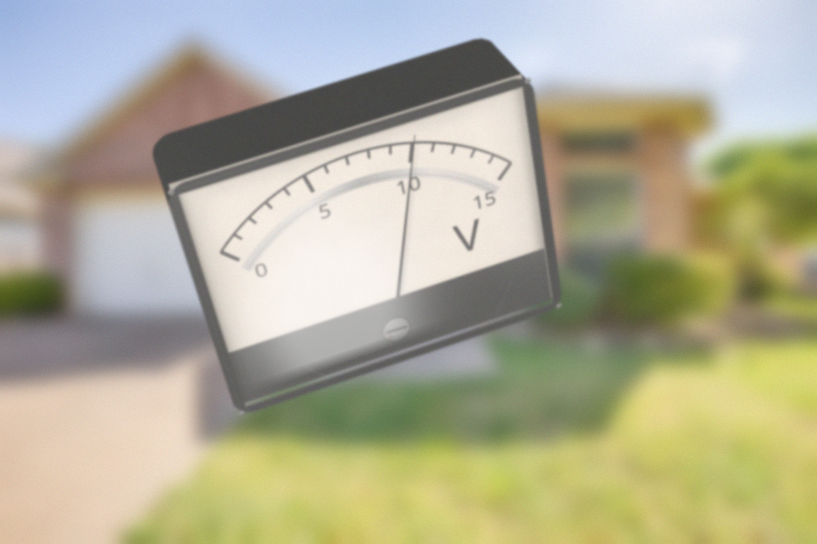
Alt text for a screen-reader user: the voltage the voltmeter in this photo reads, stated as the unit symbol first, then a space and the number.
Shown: V 10
